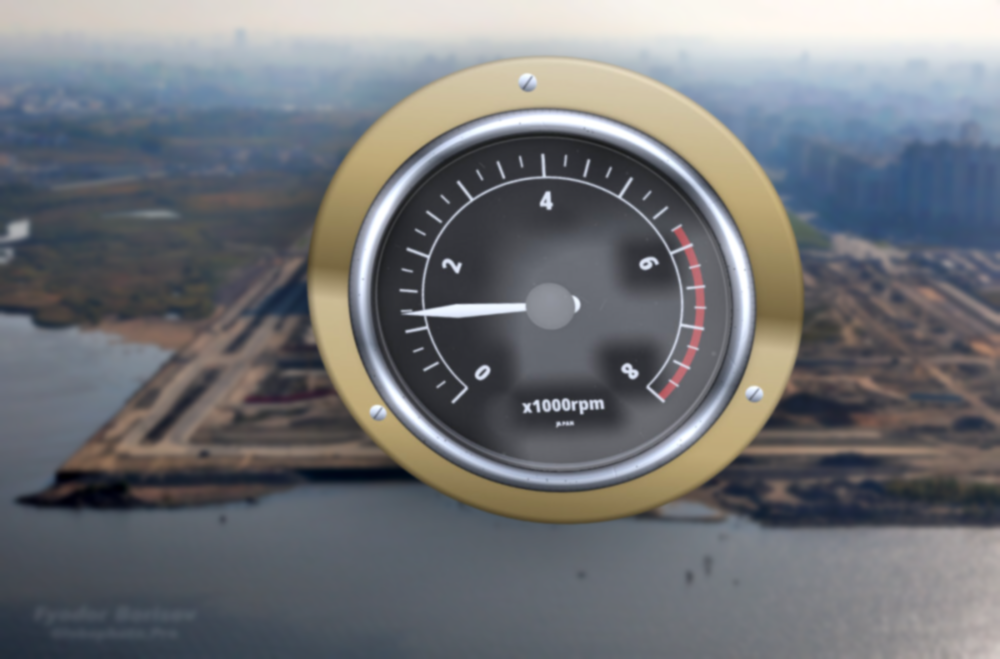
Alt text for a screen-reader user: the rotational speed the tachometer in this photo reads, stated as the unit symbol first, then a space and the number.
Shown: rpm 1250
